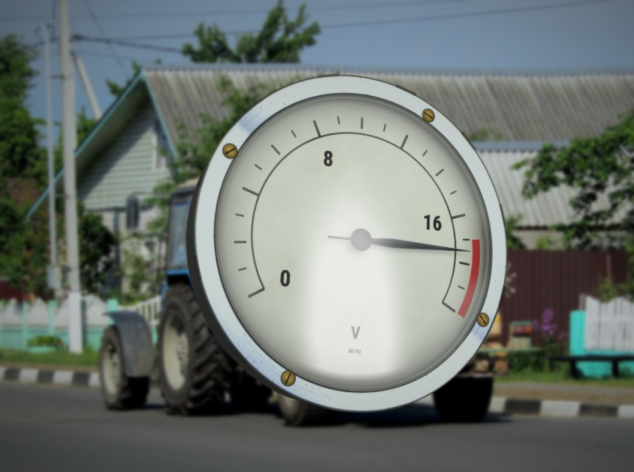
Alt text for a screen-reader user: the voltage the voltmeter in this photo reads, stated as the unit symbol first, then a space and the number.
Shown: V 17.5
